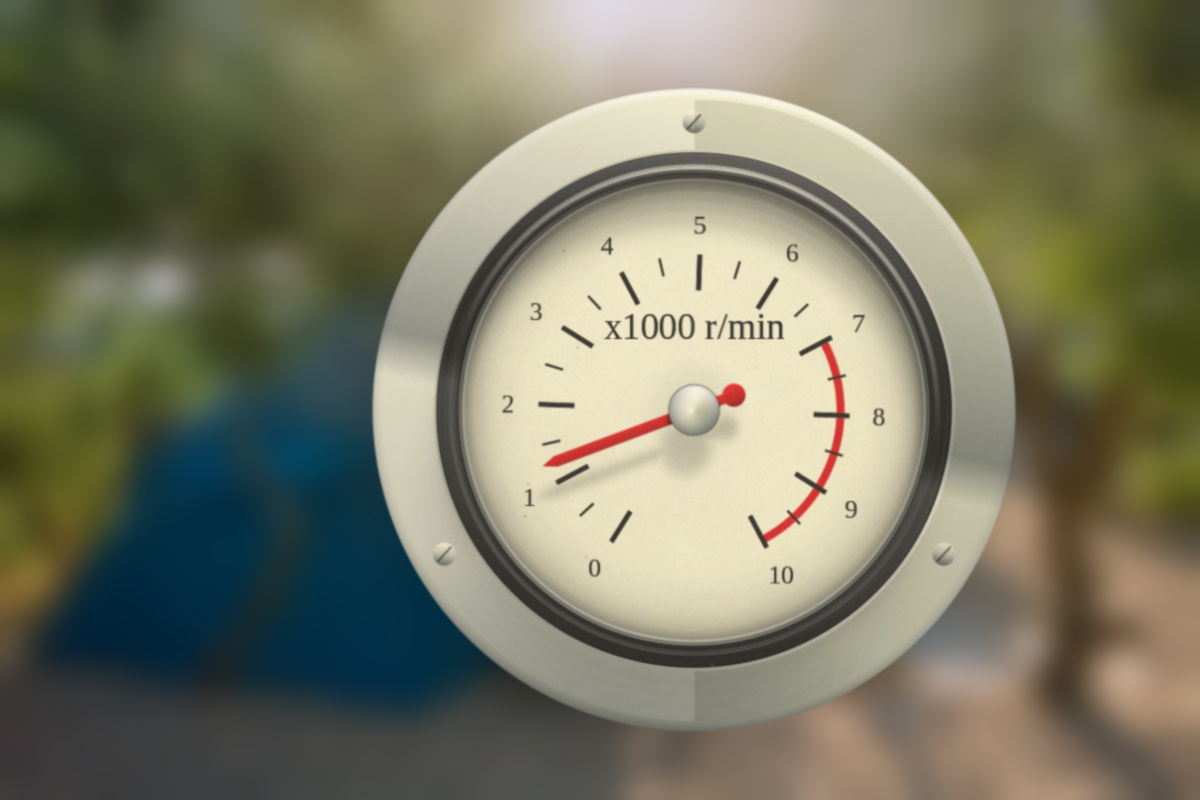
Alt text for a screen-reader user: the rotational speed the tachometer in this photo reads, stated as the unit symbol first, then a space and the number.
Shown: rpm 1250
